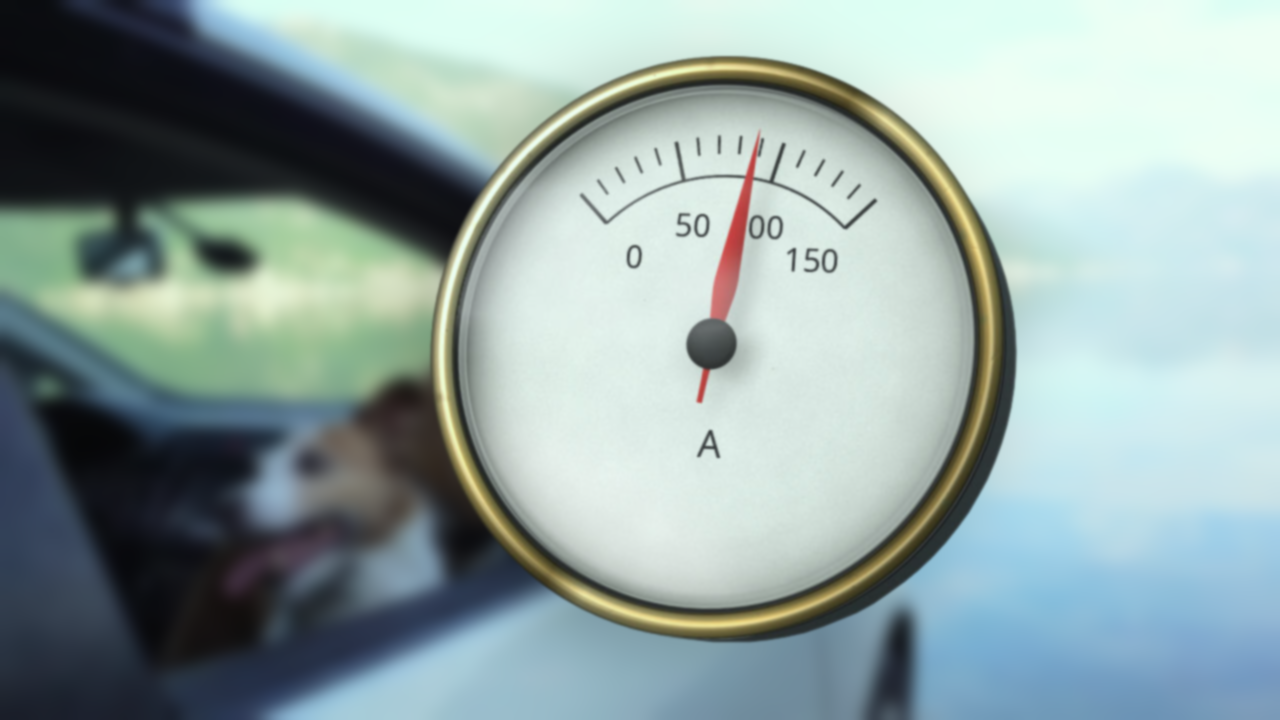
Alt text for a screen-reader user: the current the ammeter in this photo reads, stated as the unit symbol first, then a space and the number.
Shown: A 90
